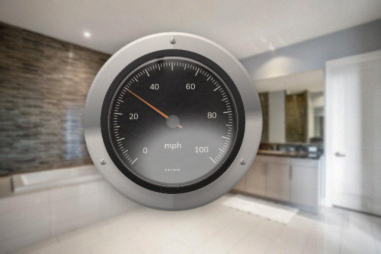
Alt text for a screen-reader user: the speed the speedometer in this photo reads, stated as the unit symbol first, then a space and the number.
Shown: mph 30
